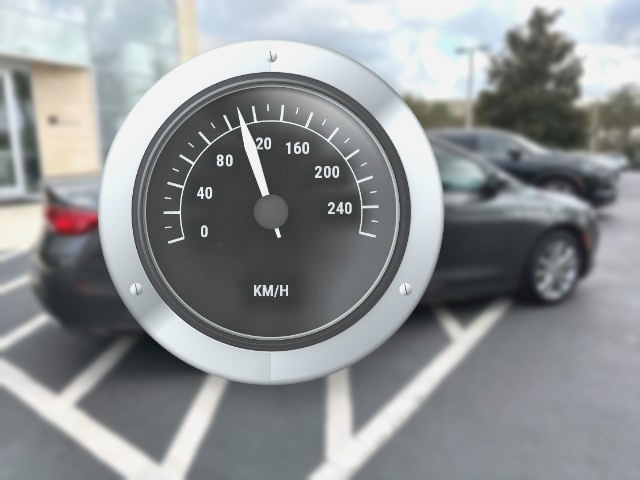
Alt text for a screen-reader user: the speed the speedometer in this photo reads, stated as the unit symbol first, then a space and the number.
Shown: km/h 110
